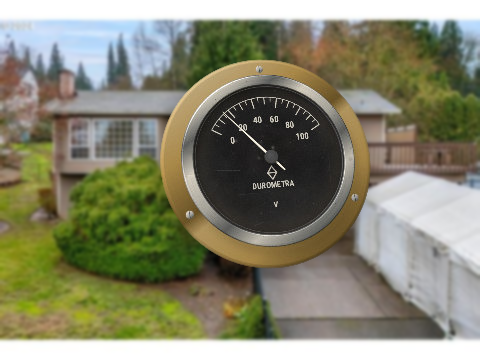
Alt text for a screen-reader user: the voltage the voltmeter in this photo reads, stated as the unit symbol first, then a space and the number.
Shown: V 15
